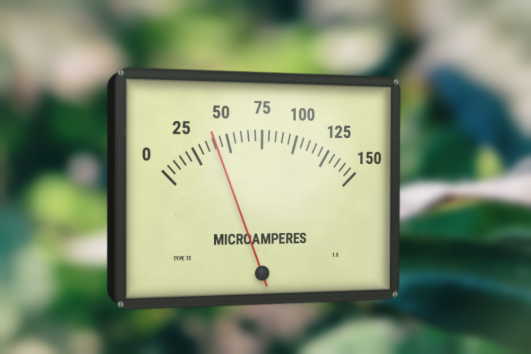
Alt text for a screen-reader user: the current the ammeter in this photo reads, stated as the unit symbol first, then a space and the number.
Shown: µA 40
